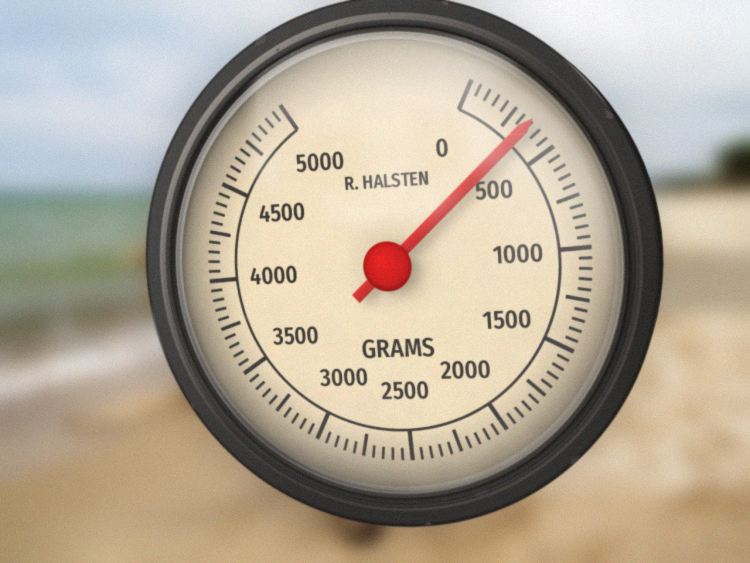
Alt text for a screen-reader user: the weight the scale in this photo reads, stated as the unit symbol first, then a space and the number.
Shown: g 350
